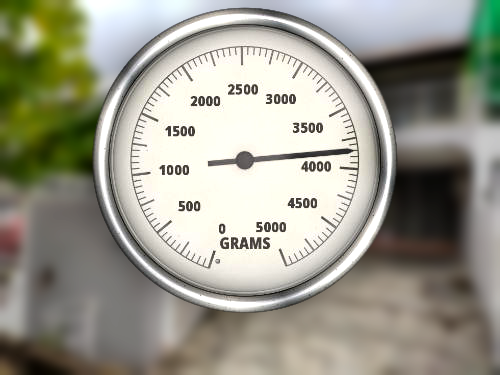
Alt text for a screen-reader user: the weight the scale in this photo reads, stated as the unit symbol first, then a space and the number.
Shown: g 3850
